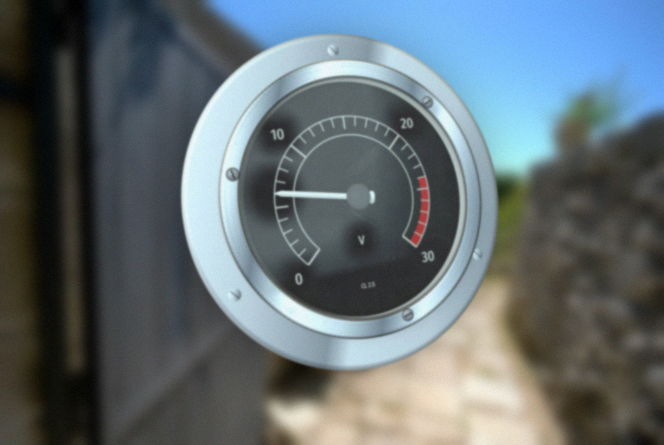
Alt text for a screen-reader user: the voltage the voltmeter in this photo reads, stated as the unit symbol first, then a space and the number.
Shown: V 6
